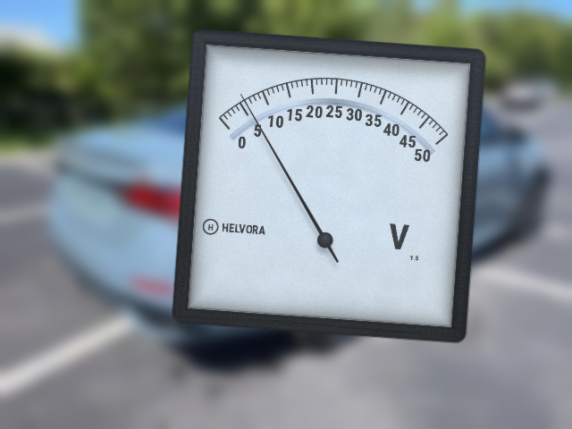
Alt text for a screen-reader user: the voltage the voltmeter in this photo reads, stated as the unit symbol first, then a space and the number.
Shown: V 6
